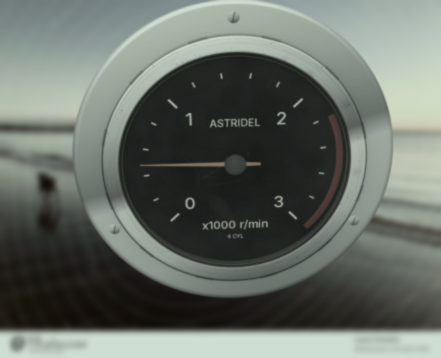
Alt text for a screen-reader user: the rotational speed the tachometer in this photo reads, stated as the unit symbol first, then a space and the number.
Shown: rpm 500
